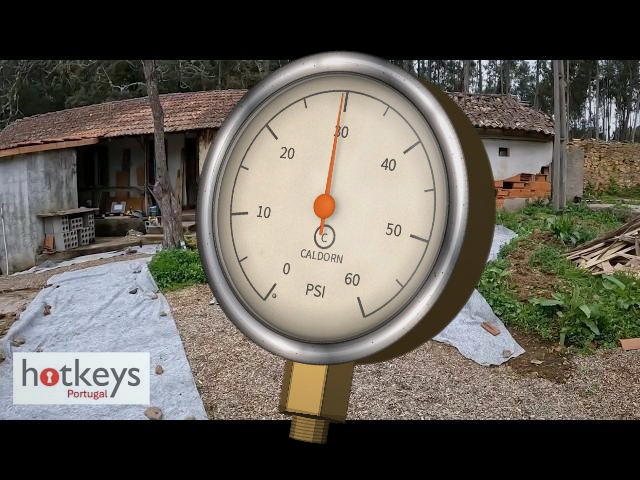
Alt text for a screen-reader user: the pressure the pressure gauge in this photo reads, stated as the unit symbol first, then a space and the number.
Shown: psi 30
